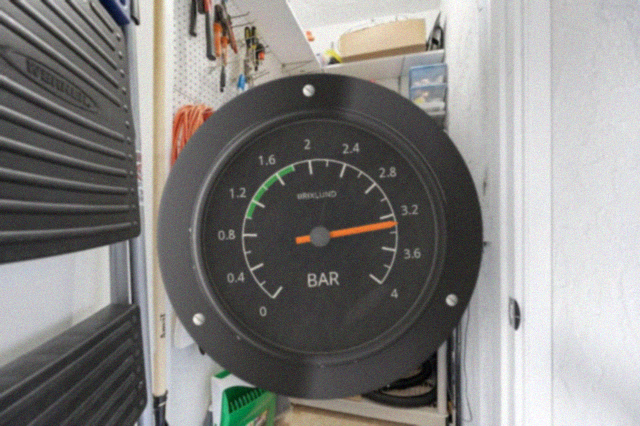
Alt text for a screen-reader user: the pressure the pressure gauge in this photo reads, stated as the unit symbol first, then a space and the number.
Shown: bar 3.3
